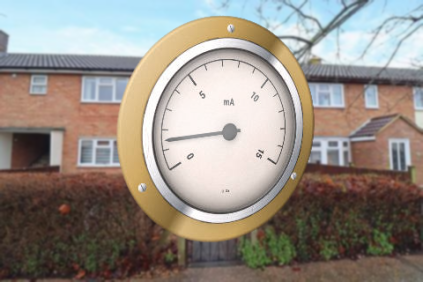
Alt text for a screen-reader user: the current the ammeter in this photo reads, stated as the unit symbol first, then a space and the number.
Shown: mA 1.5
